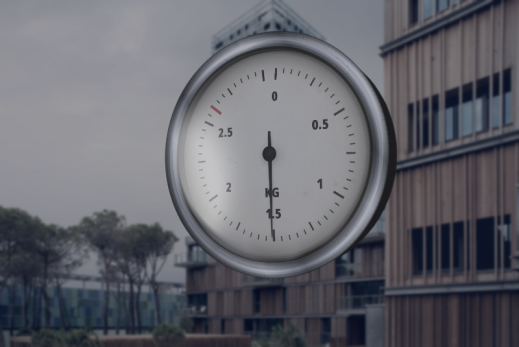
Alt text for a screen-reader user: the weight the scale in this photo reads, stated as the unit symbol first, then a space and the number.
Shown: kg 1.5
